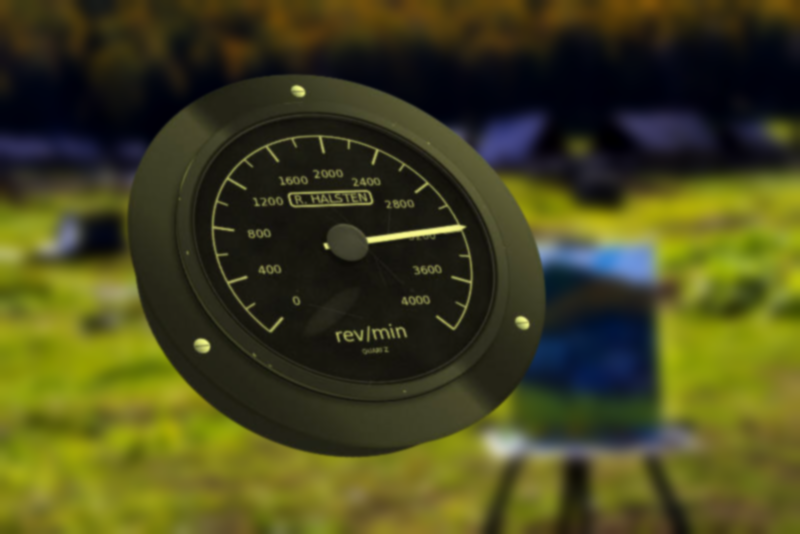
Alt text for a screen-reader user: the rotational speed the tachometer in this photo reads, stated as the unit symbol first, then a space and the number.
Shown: rpm 3200
